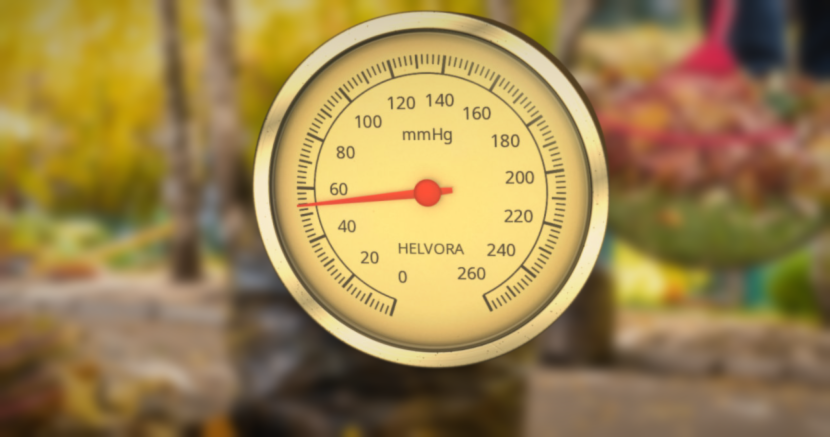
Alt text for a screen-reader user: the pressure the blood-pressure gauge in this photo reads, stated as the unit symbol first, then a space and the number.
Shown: mmHg 54
